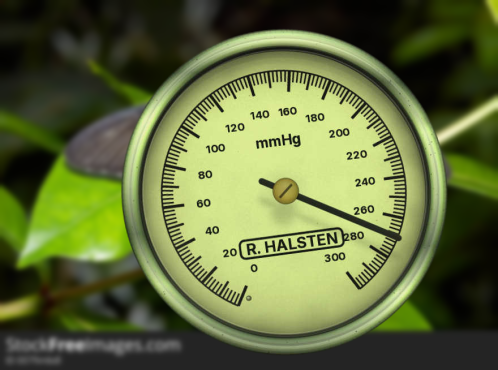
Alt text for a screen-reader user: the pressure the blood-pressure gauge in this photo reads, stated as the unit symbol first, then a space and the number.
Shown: mmHg 270
